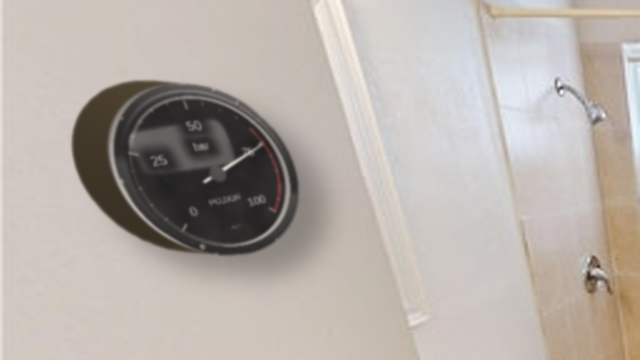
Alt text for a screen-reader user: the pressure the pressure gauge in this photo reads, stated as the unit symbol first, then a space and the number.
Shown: bar 75
